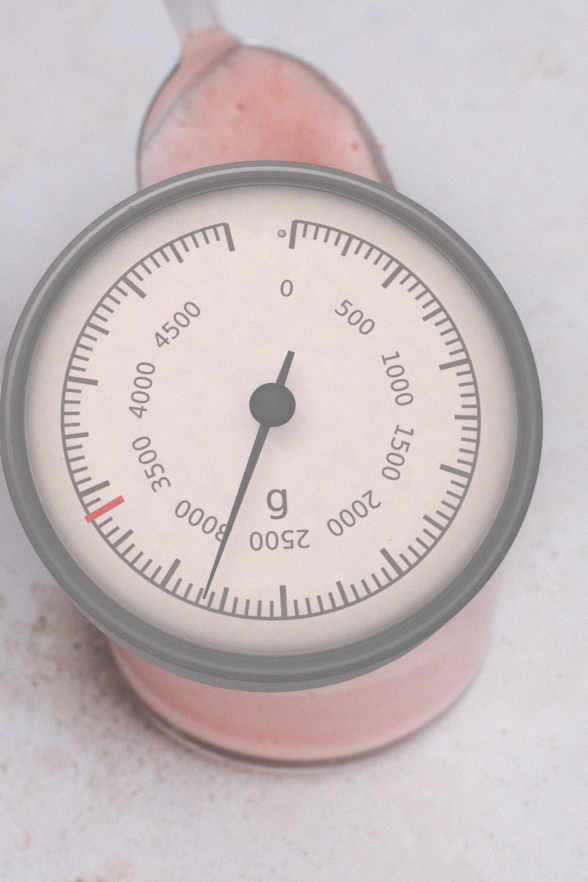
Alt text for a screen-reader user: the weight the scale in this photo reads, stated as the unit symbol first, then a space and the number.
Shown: g 2825
